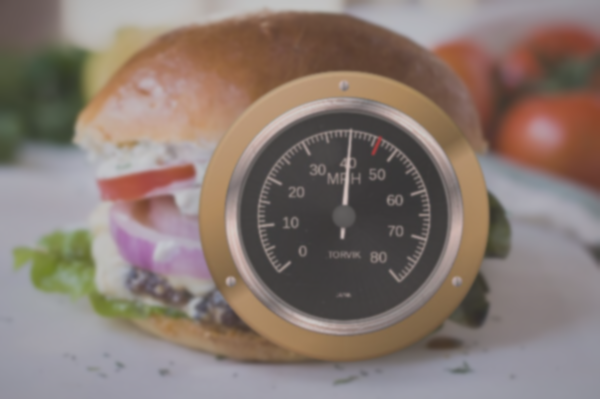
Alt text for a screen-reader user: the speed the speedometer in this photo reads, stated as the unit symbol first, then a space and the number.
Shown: mph 40
